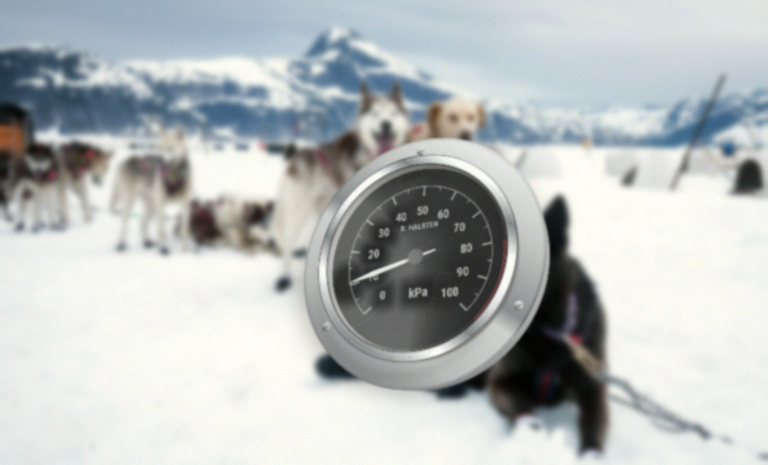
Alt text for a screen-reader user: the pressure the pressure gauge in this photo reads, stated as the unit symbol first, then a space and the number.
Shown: kPa 10
